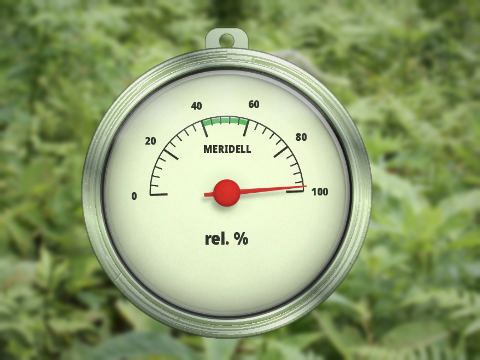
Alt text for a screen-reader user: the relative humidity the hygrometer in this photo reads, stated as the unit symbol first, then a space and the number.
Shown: % 98
